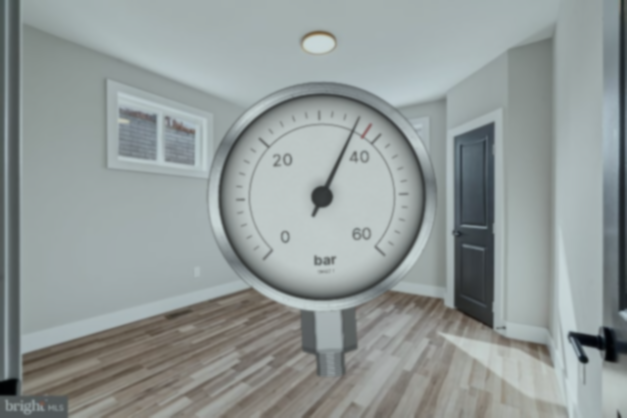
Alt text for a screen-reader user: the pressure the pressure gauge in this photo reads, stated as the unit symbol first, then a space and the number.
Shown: bar 36
